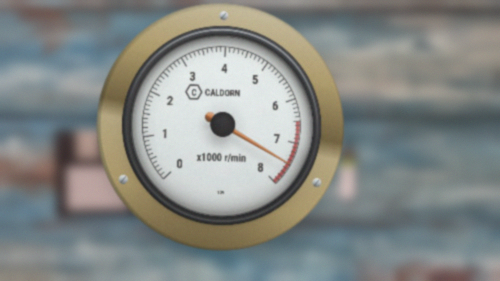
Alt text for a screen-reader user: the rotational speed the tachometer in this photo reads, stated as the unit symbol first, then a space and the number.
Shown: rpm 7500
